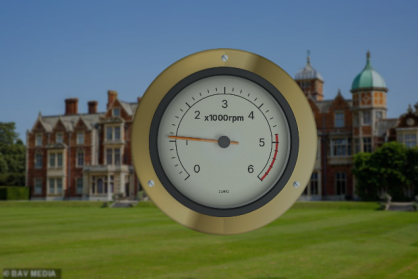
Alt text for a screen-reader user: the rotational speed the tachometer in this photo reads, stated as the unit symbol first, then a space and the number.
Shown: rpm 1100
